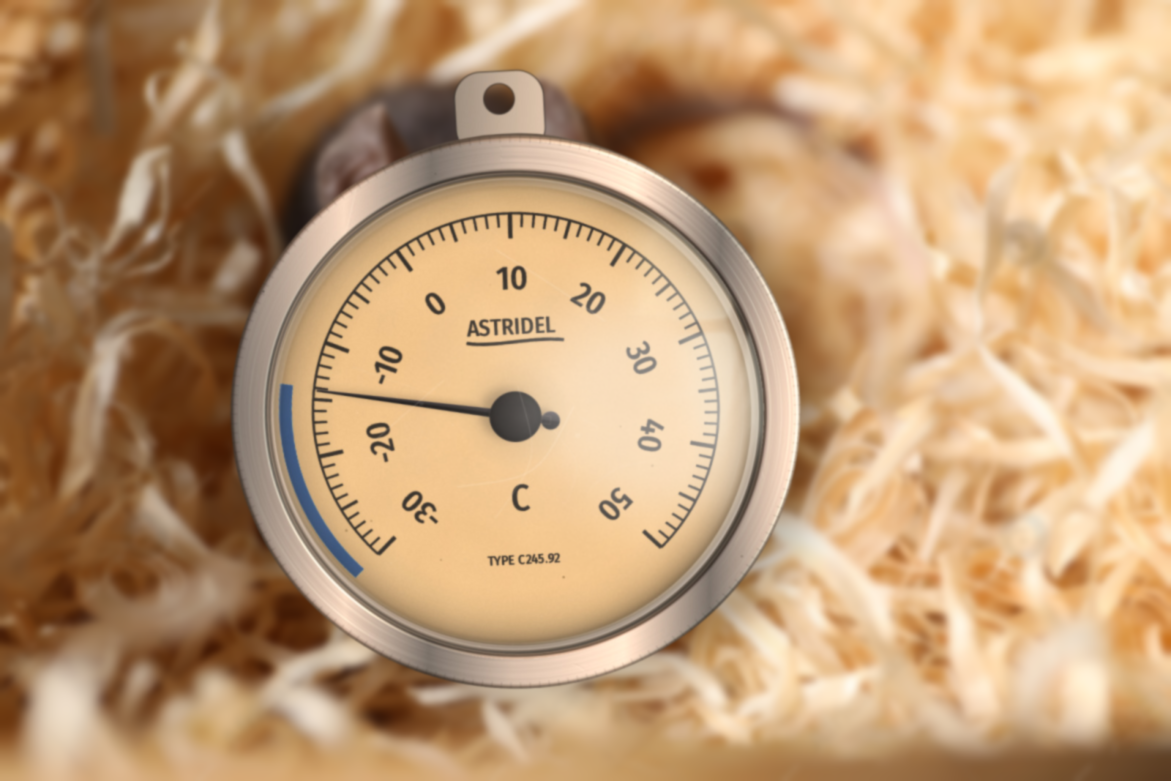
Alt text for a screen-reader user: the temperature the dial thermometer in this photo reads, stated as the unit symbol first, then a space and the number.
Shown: °C -14
